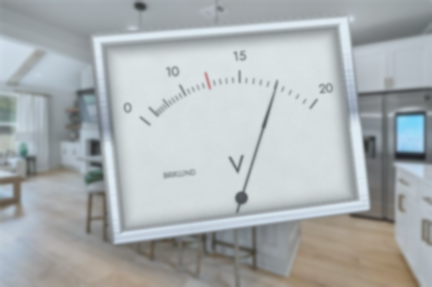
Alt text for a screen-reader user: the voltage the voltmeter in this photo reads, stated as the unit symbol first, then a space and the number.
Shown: V 17.5
